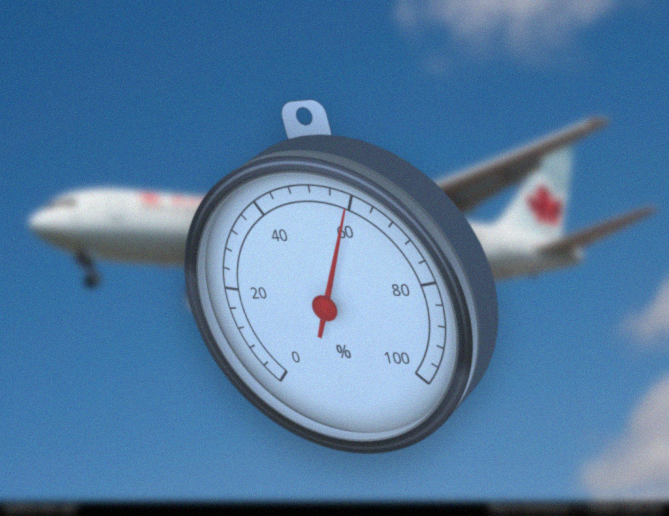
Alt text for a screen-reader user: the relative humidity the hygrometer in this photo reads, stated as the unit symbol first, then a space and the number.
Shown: % 60
